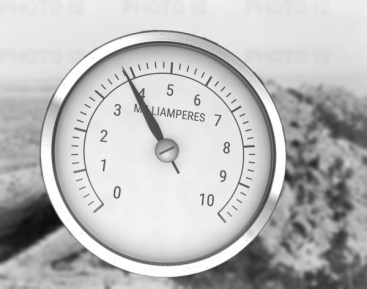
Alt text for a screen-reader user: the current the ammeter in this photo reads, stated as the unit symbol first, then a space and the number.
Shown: mA 3.8
